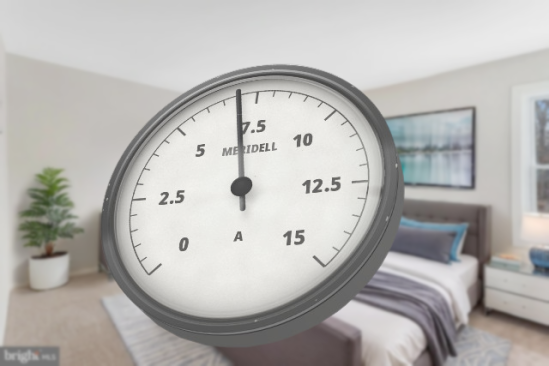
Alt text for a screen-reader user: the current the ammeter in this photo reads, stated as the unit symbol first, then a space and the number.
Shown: A 7
